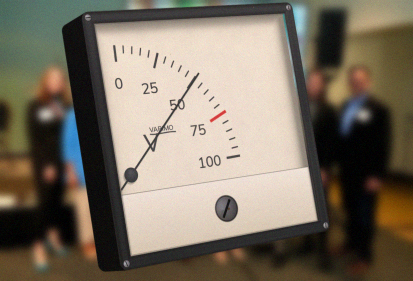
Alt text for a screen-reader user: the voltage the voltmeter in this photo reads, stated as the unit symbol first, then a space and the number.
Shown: V 50
